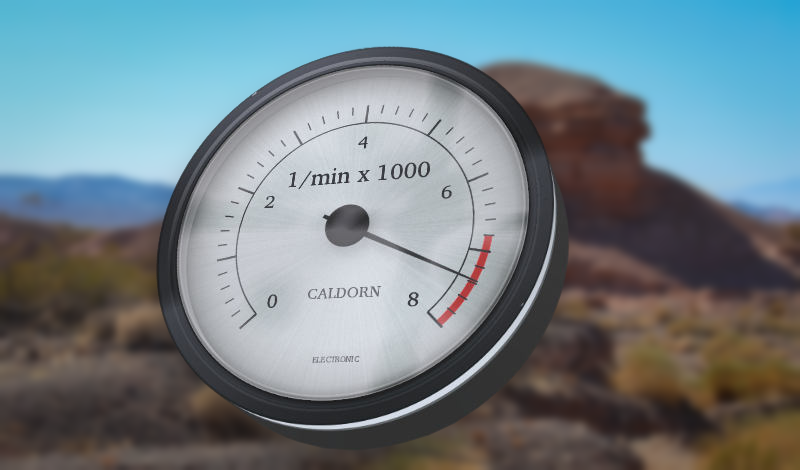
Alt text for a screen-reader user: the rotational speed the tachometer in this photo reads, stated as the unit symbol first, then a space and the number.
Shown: rpm 7400
